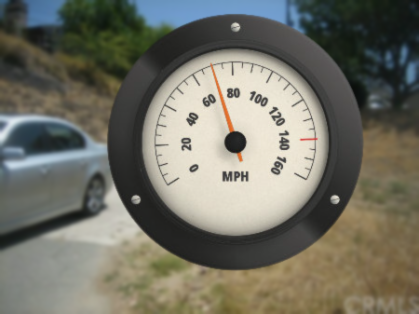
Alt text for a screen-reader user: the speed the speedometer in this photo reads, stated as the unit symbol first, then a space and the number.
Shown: mph 70
